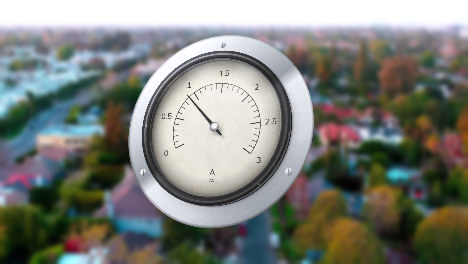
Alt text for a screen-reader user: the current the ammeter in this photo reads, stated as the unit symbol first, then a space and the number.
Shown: A 0.9
